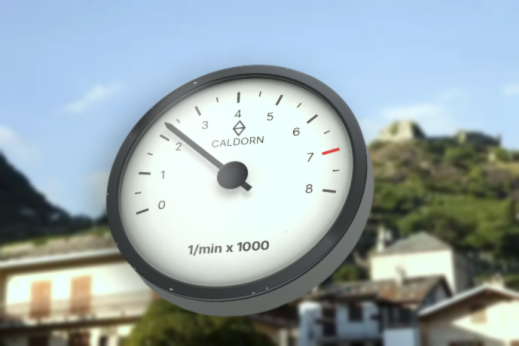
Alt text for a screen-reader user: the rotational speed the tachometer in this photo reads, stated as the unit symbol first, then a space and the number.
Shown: rpm 2250
